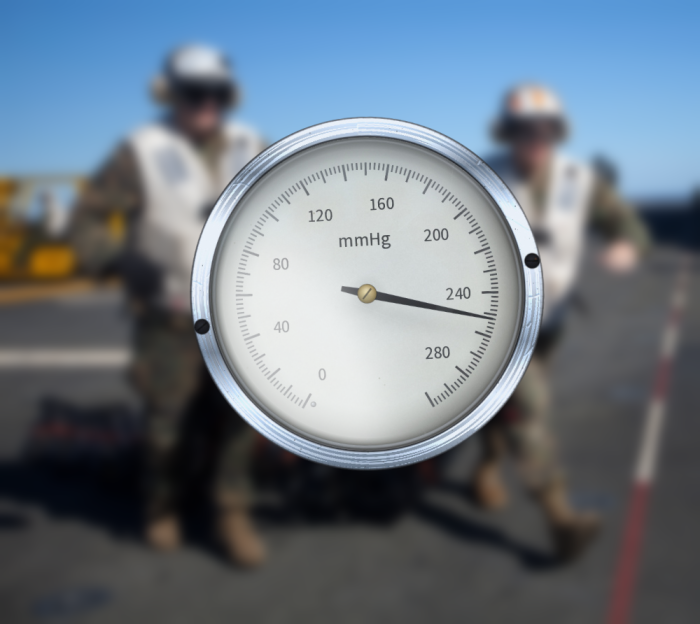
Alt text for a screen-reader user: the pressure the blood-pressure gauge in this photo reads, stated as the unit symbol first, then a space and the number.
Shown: mmHg 252
